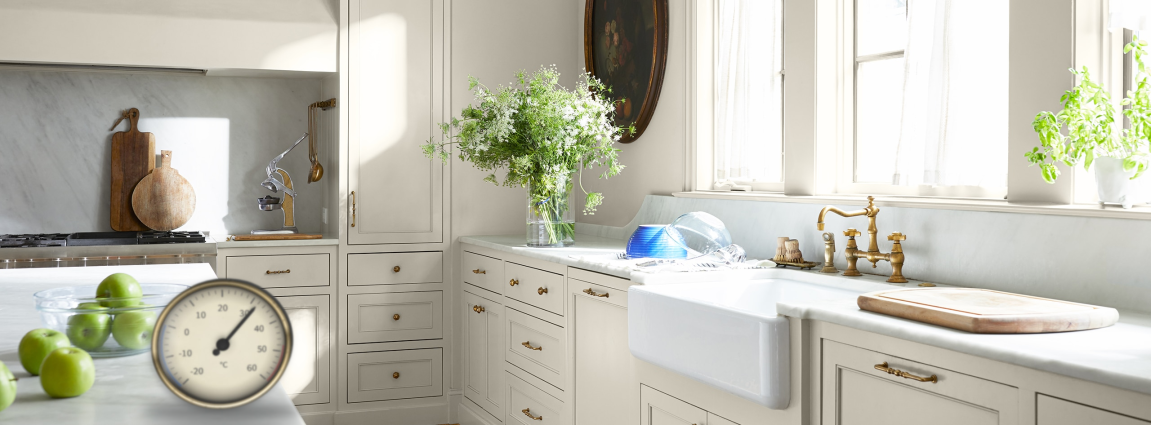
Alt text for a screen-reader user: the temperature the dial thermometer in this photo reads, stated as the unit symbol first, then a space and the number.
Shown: °C 32
